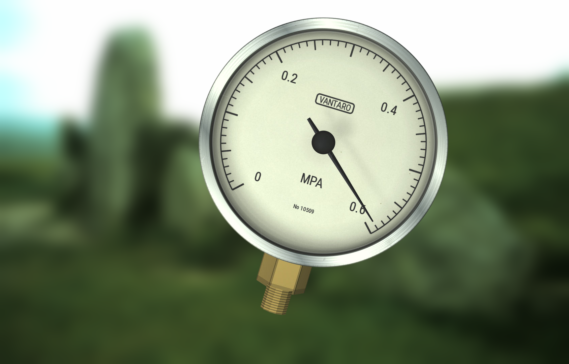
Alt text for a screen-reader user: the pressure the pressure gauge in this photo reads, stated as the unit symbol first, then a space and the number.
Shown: MPa 0.59
